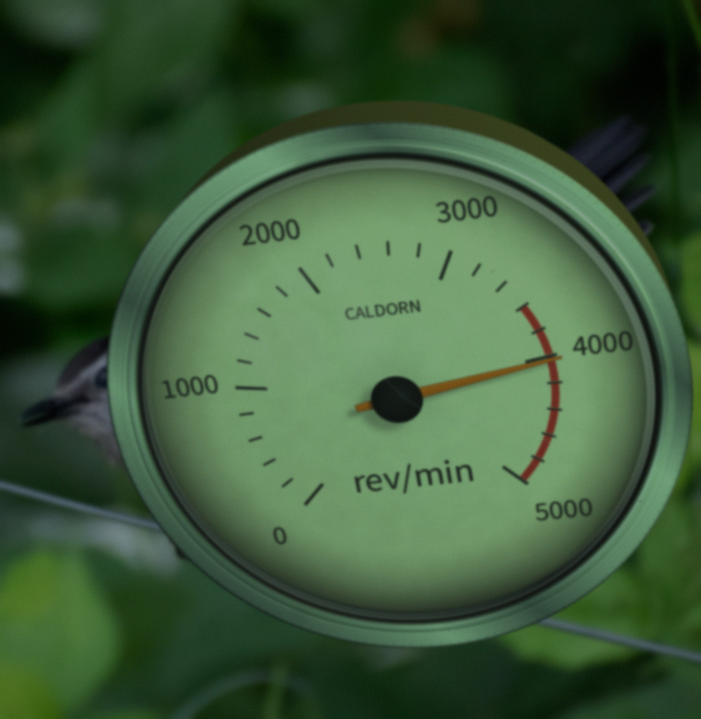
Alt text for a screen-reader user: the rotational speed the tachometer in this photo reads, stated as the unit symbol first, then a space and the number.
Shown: rpm 4000
